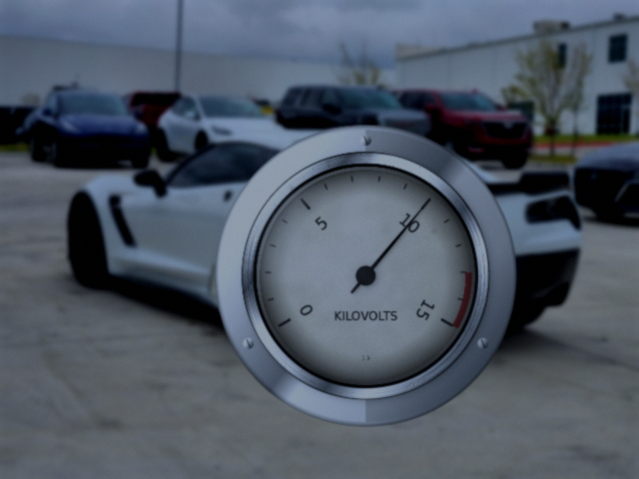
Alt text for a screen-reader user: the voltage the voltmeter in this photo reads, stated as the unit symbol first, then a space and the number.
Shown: kV 10
